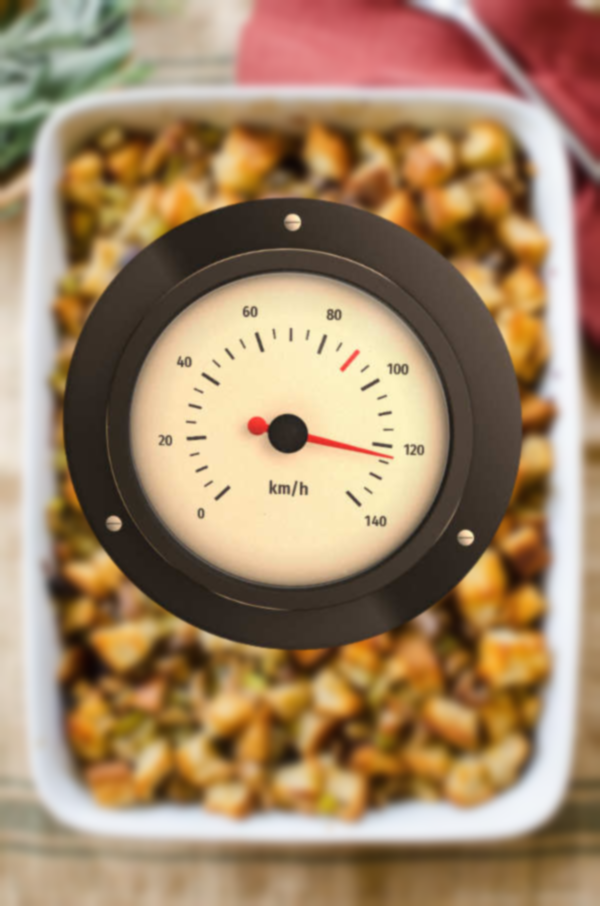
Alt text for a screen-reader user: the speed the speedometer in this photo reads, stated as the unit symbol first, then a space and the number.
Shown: km/h 122.5
